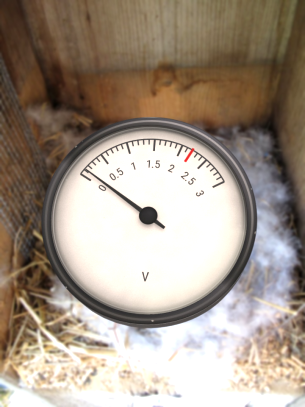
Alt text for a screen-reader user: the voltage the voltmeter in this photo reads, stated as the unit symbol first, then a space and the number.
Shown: V 0.1
